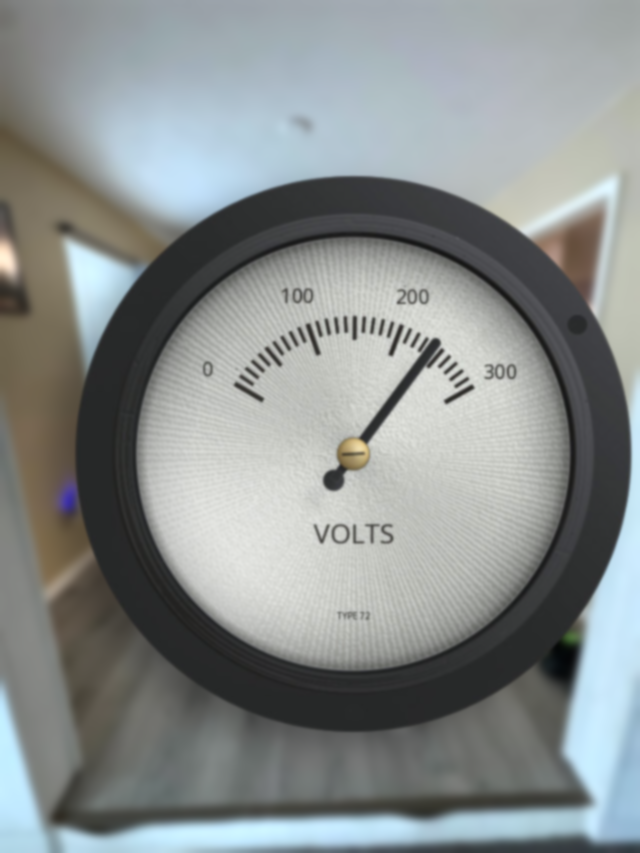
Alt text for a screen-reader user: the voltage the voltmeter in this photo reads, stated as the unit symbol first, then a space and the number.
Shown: V 240
